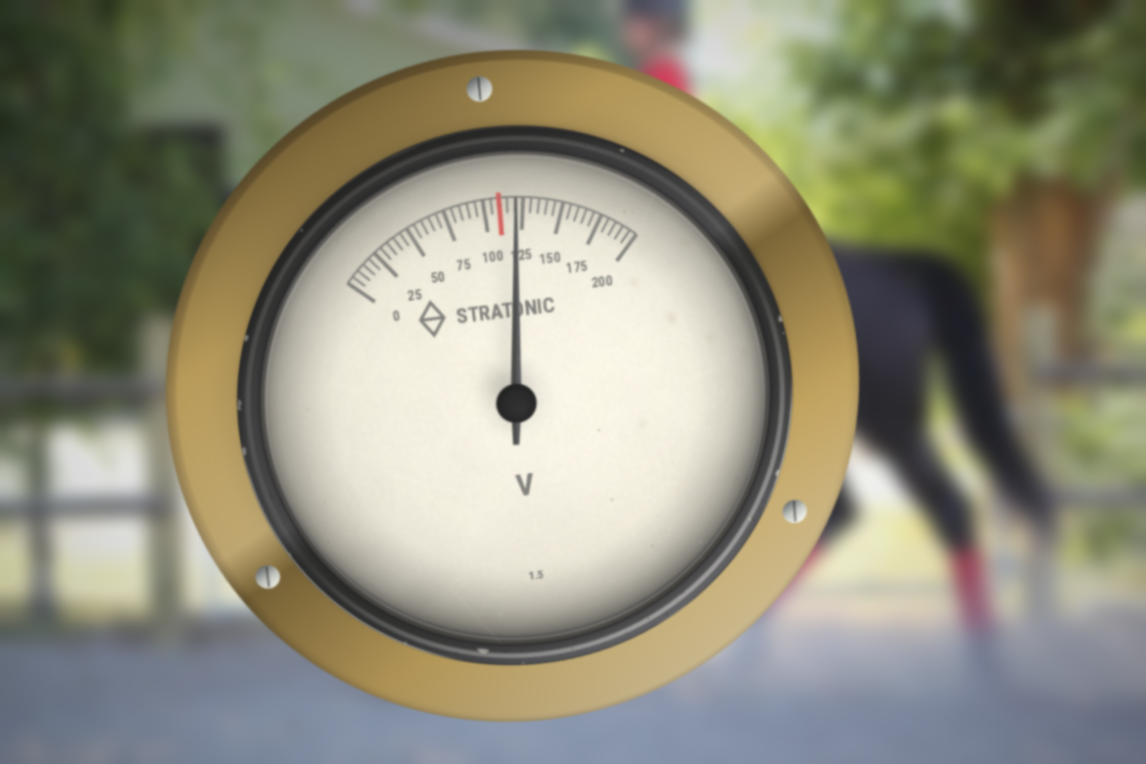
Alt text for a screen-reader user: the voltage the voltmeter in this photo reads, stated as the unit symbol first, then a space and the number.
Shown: V 120
